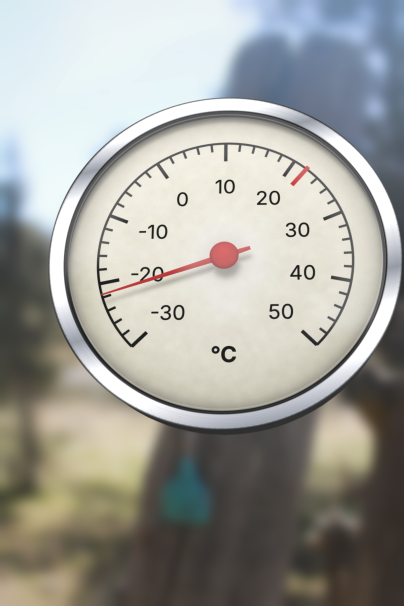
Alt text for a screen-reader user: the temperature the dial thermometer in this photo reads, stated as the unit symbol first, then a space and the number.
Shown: °C -22
